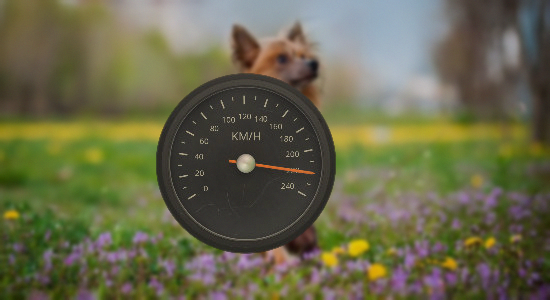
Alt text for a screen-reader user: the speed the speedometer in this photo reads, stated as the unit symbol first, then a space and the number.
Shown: km/h 220
